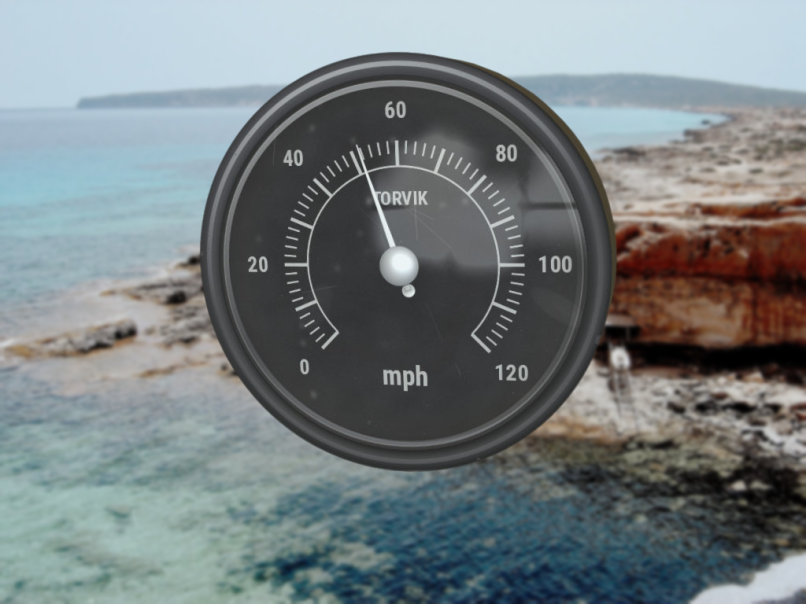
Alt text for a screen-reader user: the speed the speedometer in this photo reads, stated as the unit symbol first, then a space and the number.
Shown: mph 52
